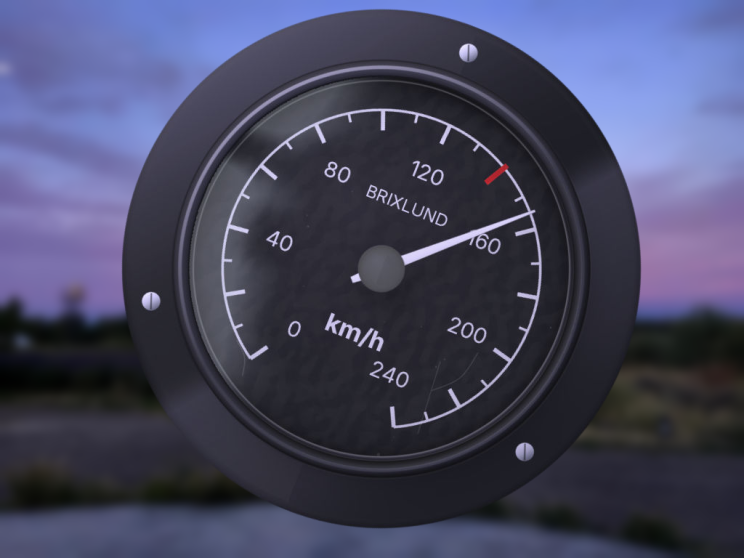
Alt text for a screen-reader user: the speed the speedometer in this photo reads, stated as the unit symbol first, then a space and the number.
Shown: km/h 155
